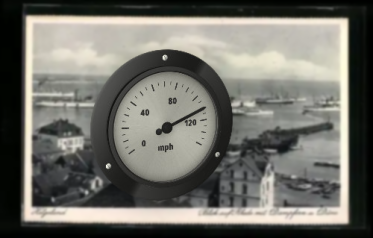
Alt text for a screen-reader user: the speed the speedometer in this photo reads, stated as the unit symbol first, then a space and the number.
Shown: mph 110
